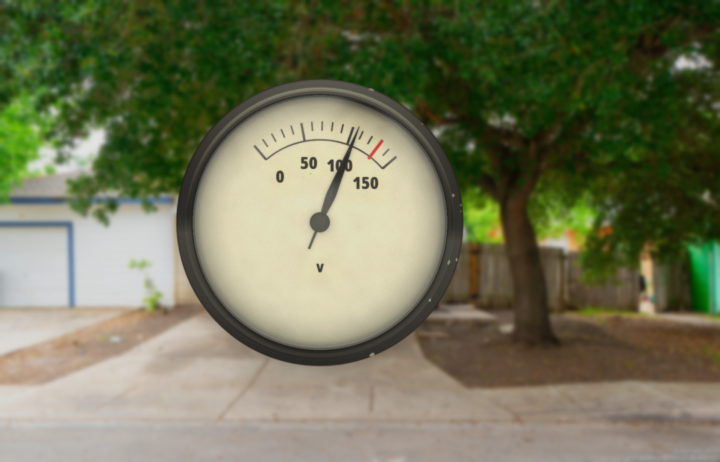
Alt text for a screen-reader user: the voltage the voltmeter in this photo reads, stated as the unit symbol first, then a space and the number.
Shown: V 105
